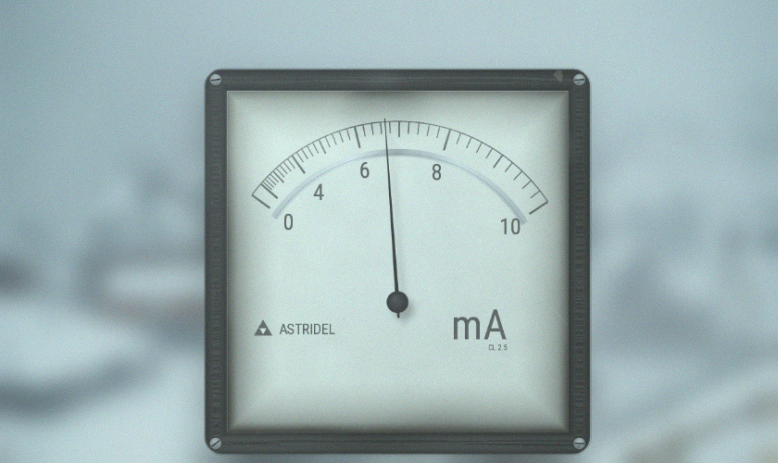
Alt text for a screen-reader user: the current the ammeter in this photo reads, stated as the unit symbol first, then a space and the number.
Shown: mA 6.7
